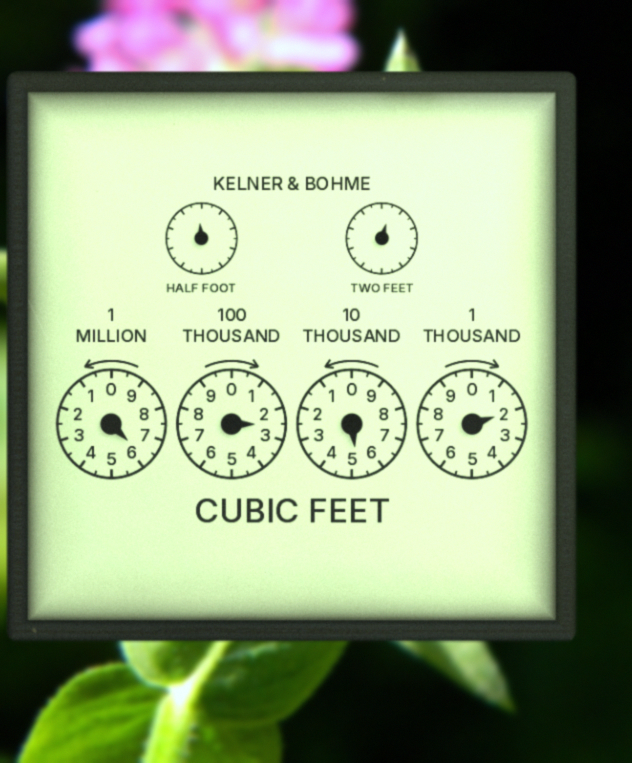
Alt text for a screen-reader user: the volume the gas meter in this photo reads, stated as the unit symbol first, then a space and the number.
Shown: ft³ 625200
